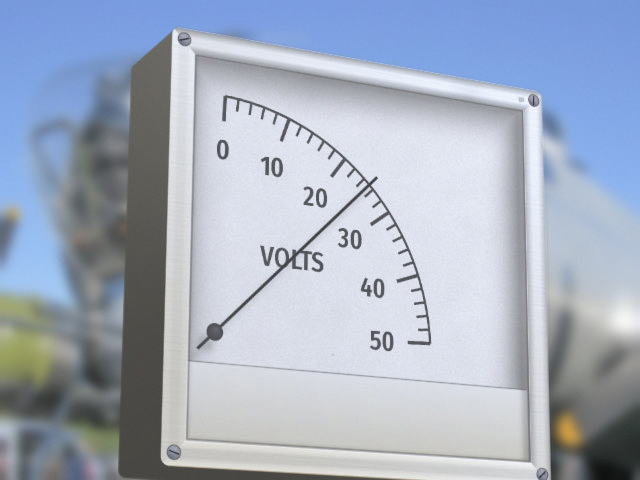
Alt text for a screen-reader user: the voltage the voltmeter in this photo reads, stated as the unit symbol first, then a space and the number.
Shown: V 25
